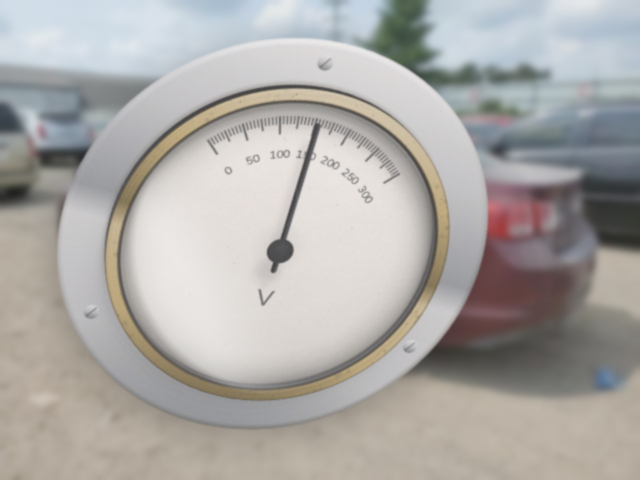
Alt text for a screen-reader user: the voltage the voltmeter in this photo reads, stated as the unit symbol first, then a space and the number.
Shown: V 150
